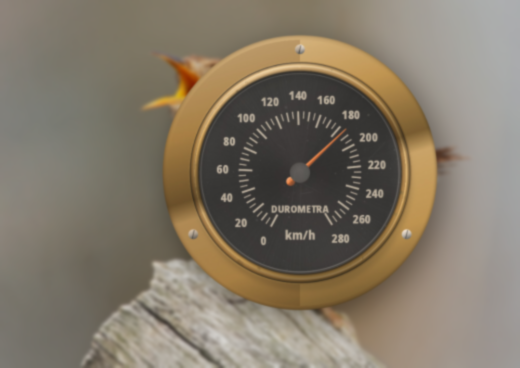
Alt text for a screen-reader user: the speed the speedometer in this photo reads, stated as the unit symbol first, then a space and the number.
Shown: km/h 185
